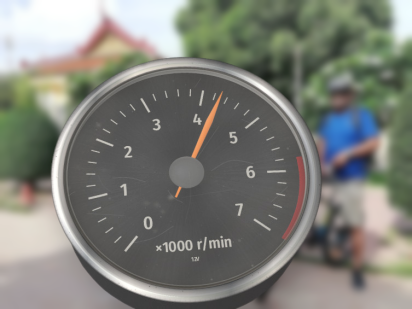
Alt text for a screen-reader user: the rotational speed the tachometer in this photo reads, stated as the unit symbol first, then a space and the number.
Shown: rpm 4300
